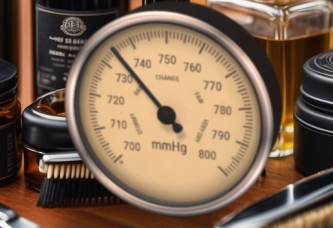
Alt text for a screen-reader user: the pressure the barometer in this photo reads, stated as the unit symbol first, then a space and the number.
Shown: mmHg 735
